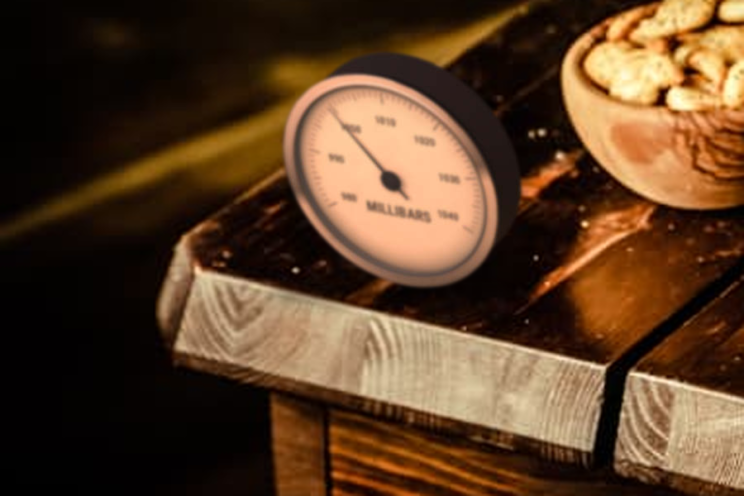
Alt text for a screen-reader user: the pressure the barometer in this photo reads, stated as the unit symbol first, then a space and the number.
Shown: mbar 1000
